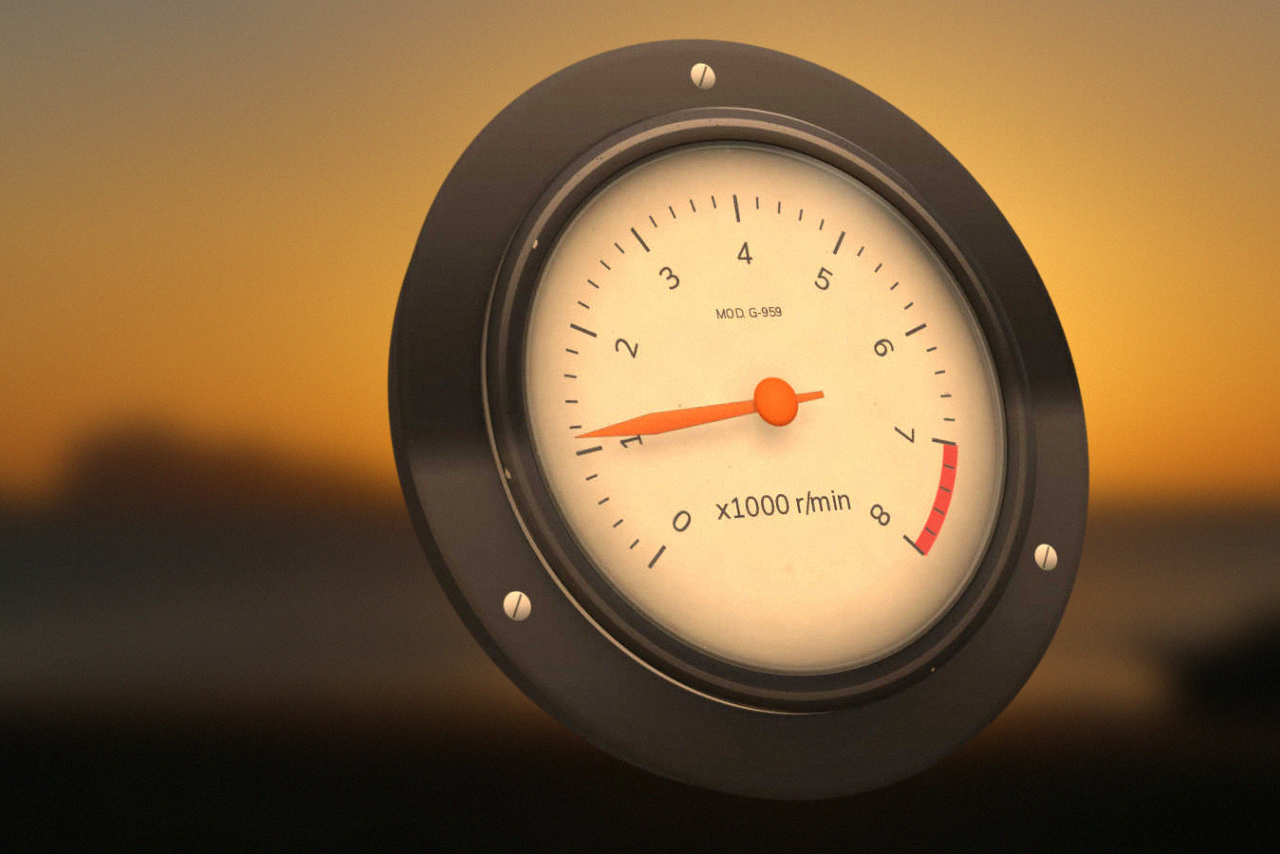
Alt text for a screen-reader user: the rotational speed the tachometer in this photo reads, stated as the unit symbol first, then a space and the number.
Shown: rpm 1100
